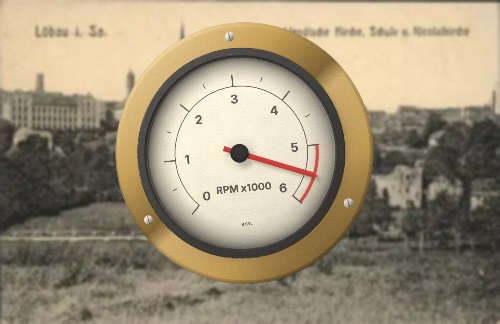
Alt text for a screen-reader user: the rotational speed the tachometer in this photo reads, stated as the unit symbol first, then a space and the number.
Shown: rpm 5500
